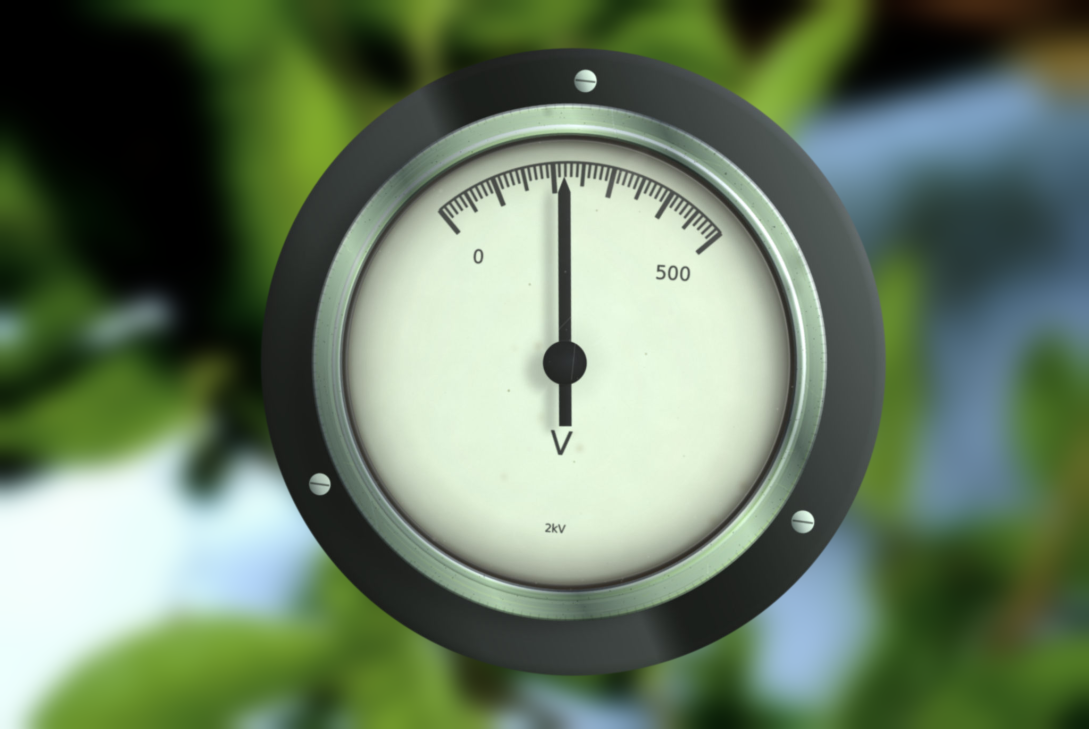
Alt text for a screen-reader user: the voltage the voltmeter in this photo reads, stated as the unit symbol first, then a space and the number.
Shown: V 220
